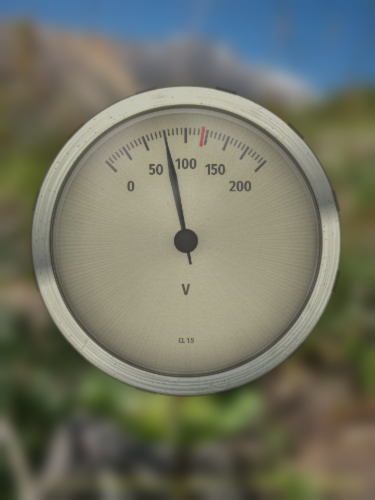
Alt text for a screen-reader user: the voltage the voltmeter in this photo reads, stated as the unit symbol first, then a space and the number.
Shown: V 75
